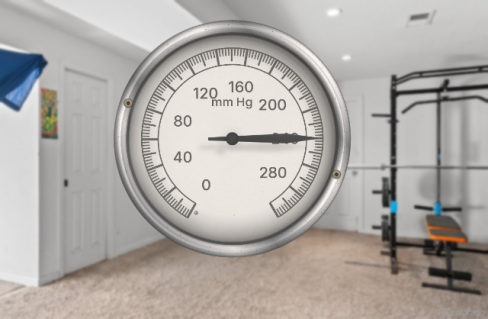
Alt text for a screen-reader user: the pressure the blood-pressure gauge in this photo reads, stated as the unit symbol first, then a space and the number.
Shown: mmHg 240
